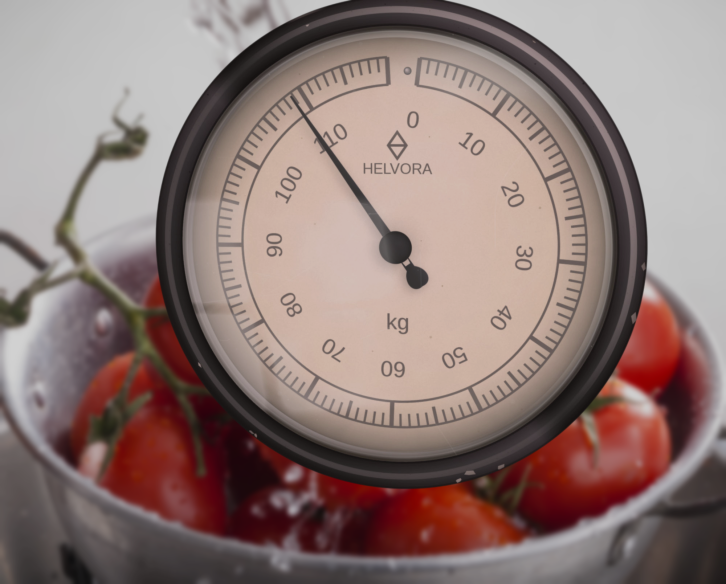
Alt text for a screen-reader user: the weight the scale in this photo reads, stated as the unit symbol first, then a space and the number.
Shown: kg 109
